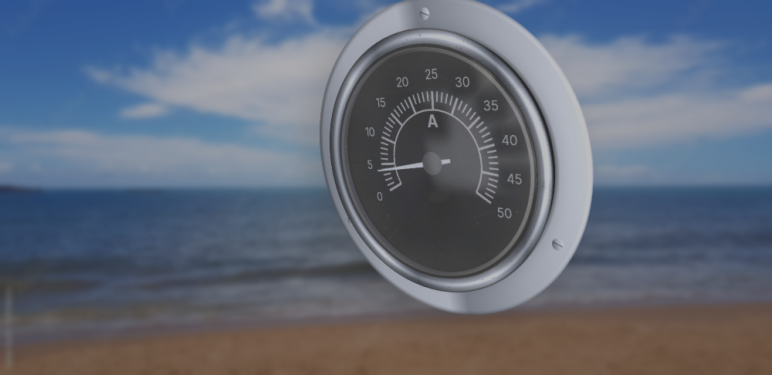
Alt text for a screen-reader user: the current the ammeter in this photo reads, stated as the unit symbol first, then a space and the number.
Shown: A 4
